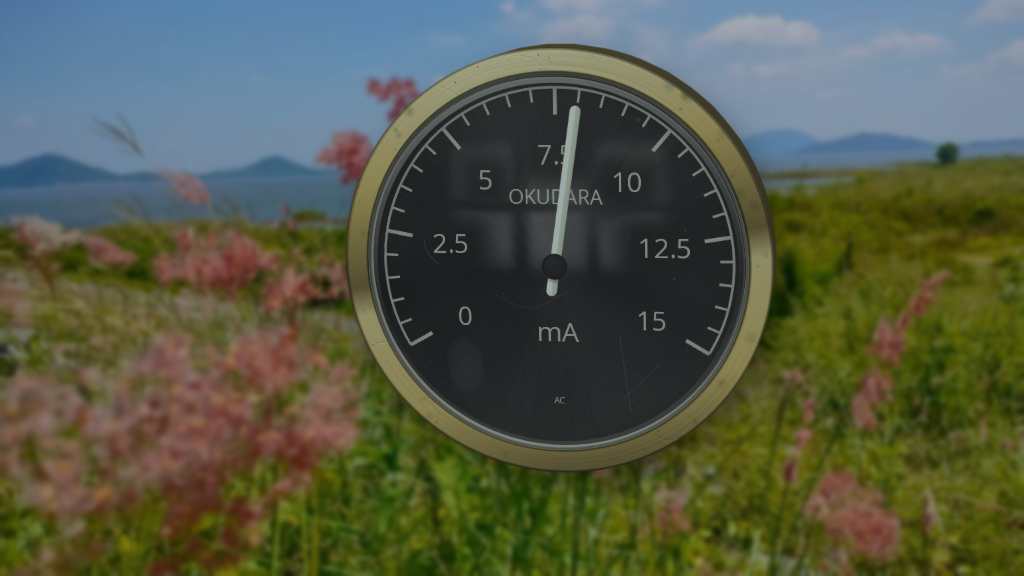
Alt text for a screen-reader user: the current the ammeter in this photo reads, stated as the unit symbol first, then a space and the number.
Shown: mA 8
